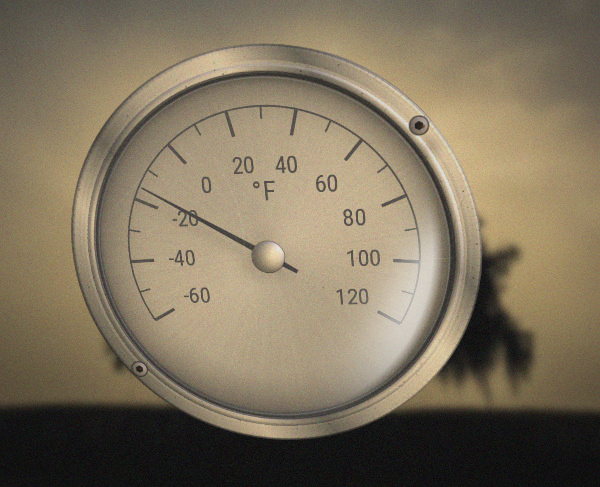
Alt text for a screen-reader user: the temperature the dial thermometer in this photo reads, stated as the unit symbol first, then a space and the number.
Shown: °F -15
